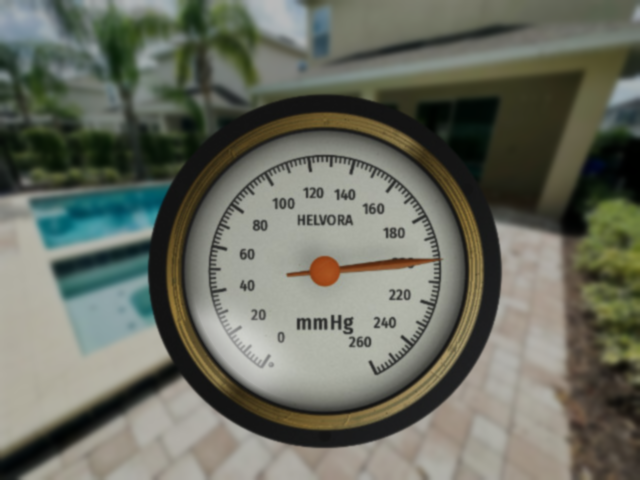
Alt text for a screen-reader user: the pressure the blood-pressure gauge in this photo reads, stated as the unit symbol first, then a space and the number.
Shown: mmHg 200
